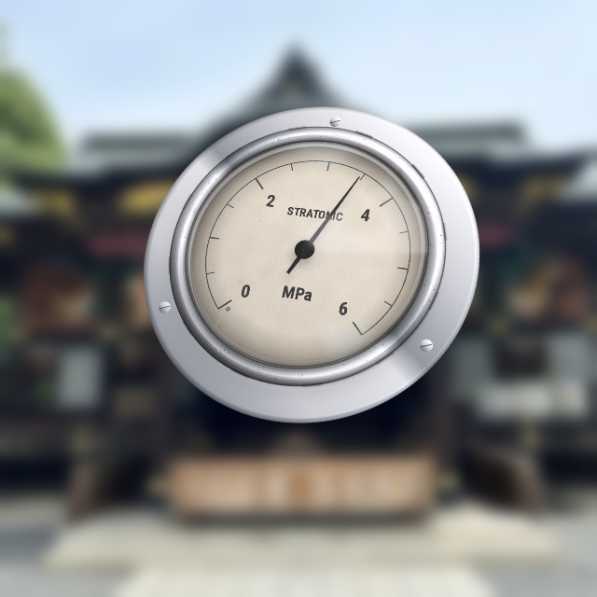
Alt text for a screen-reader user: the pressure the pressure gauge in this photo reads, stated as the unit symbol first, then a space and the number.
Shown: MPa 3.5
